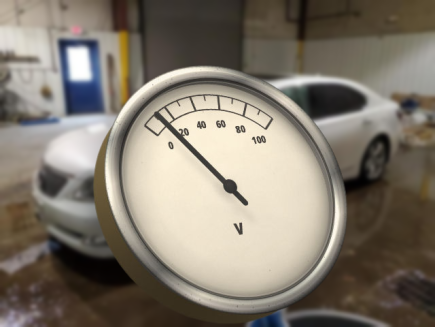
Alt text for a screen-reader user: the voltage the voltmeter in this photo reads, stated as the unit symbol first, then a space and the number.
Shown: V 10
